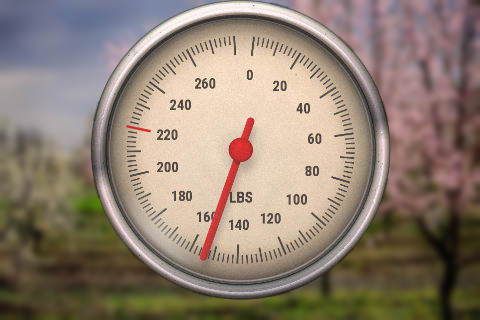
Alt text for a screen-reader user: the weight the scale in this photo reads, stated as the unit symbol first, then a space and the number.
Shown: lb 154
